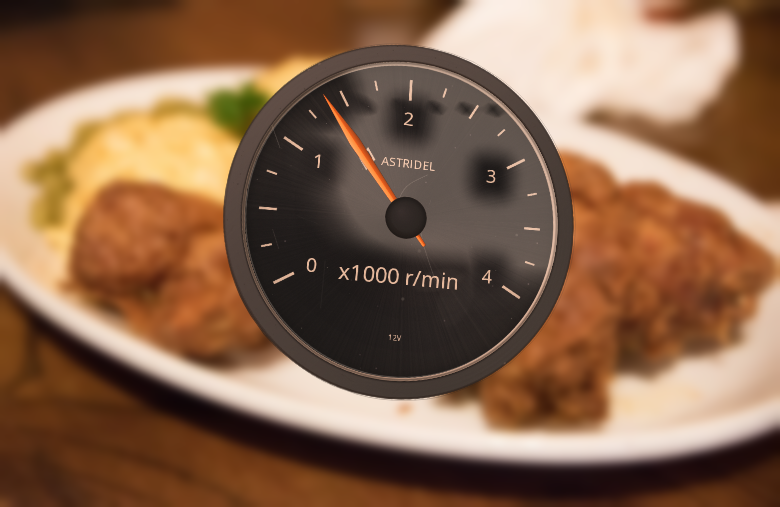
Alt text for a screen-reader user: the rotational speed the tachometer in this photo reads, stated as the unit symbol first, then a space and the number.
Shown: rpm 1375
